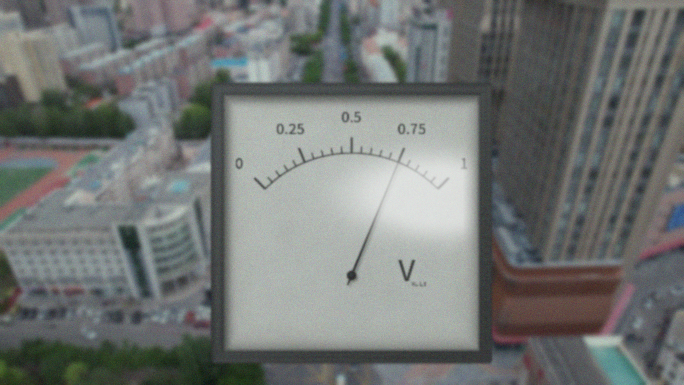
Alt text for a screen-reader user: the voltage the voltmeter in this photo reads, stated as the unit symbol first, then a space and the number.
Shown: V 0.75
